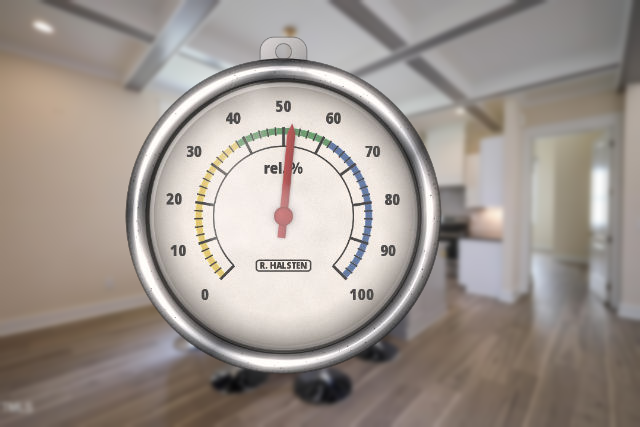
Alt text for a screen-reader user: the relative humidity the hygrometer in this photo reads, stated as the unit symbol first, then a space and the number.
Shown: % 52
